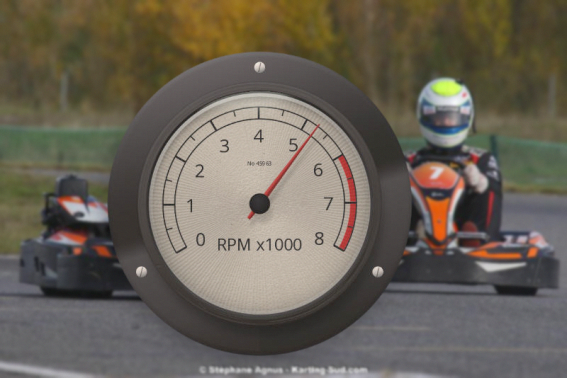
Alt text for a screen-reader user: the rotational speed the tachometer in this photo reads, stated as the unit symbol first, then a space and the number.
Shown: rpm 5250
